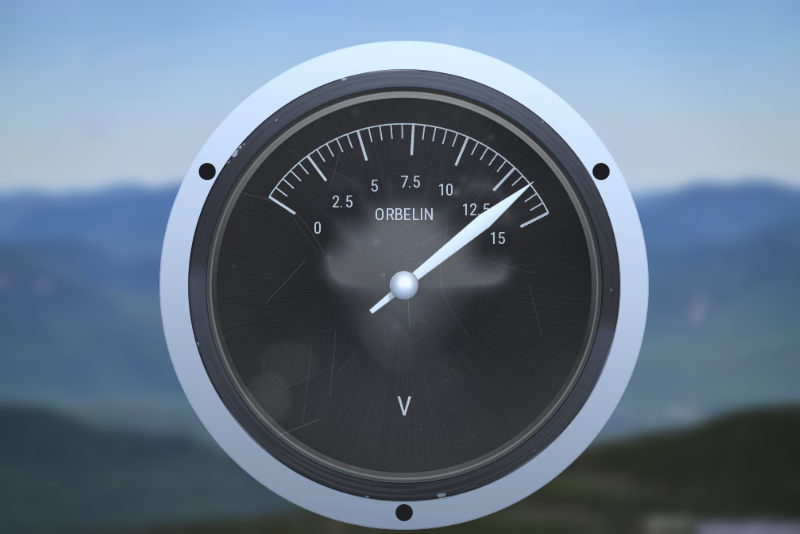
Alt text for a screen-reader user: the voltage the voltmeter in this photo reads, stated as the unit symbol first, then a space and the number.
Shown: V 13.5
